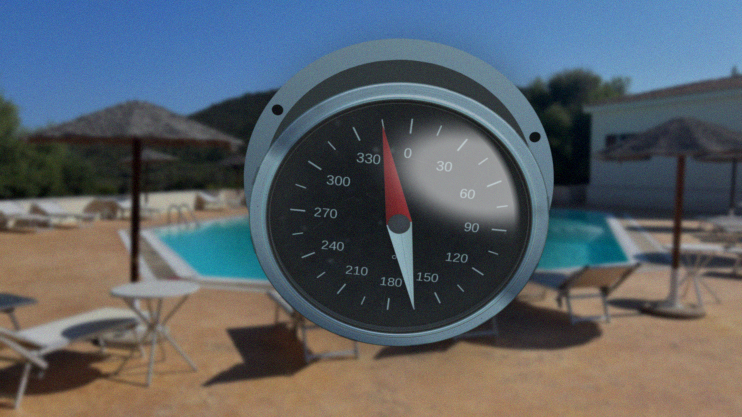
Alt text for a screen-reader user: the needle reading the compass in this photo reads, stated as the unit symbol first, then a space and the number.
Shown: ° 345
